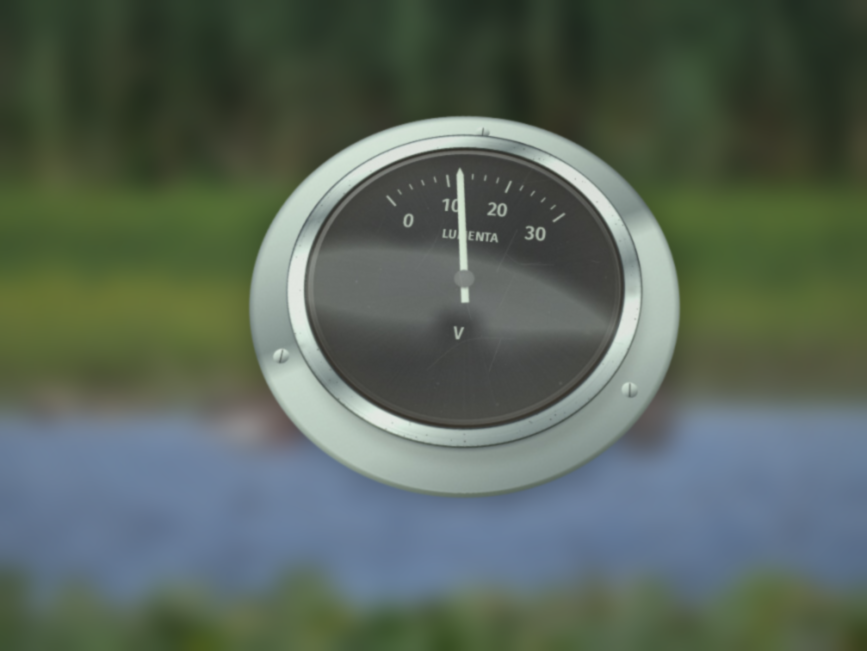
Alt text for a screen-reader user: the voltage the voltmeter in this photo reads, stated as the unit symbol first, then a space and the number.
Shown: V 12
